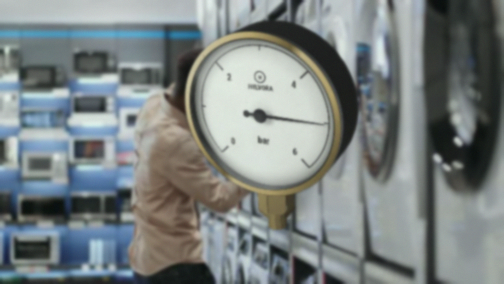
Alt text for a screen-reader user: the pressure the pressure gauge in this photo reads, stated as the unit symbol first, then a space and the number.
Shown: bar 5
